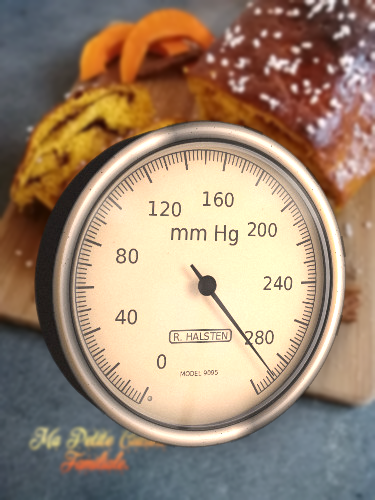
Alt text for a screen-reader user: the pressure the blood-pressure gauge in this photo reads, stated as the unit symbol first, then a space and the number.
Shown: mmHg 290
